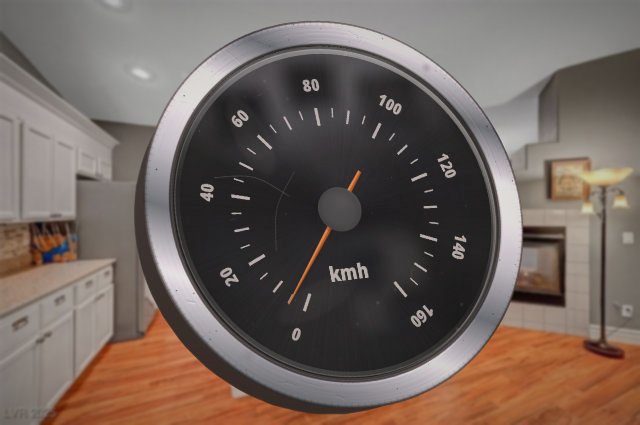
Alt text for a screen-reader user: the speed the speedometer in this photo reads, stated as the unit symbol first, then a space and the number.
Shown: km/h 5
